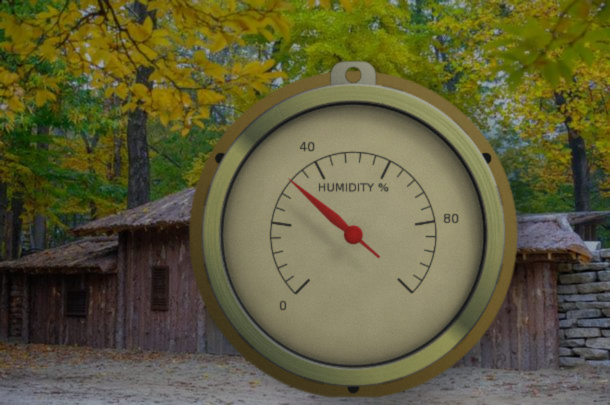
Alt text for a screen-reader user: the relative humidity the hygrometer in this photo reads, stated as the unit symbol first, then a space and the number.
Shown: % 32
